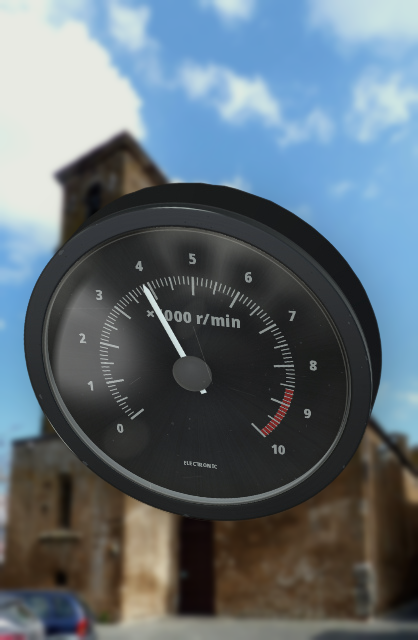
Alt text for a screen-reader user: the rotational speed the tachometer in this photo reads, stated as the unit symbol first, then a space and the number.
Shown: rpm 4000
